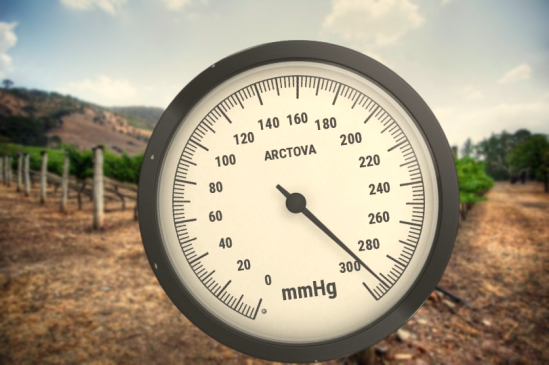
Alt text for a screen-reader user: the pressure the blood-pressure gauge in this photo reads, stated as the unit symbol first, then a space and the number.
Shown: mmHg 292
